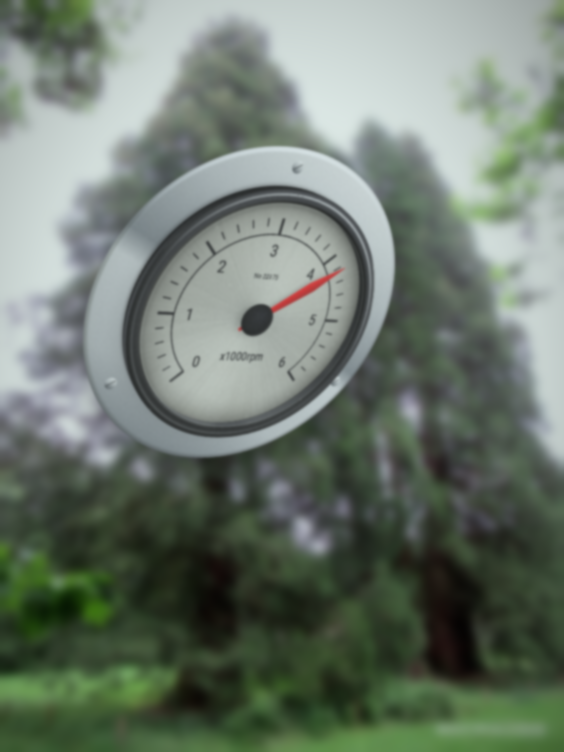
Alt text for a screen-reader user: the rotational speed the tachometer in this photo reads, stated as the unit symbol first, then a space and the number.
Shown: rpm 4200
